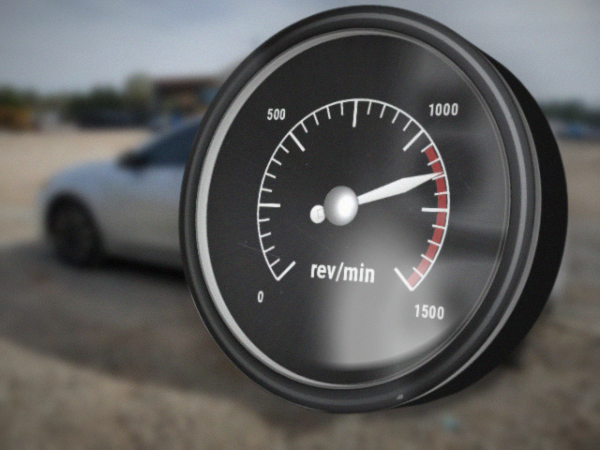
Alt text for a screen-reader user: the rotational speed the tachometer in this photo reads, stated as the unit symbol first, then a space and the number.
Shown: rpm 1150
